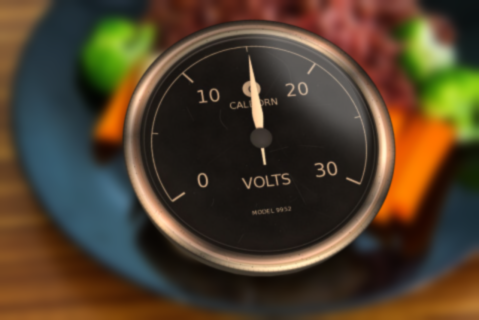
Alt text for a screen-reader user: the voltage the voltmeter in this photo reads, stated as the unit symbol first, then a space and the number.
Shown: V 15
